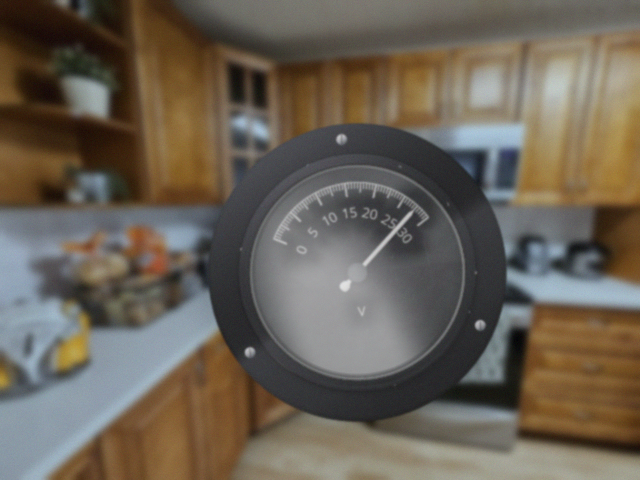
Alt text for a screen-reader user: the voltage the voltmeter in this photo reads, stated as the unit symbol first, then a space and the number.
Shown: V 27.5
